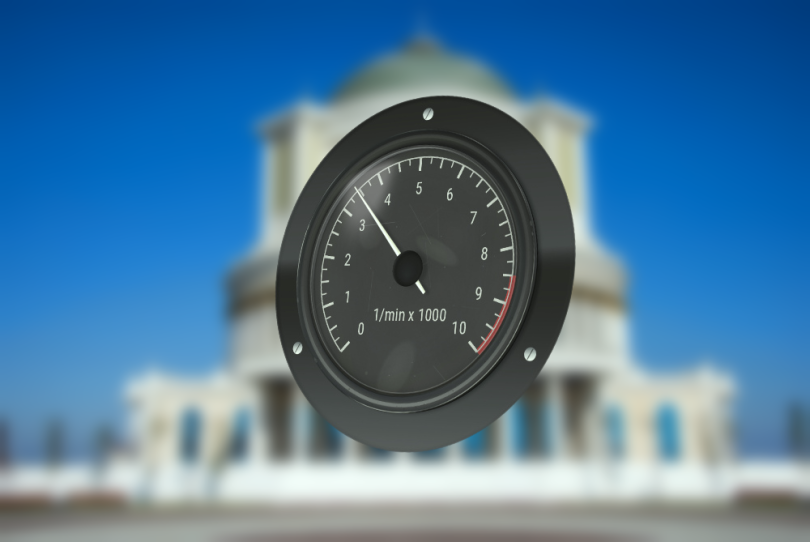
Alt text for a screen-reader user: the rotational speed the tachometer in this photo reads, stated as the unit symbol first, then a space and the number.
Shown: rpm 3500
